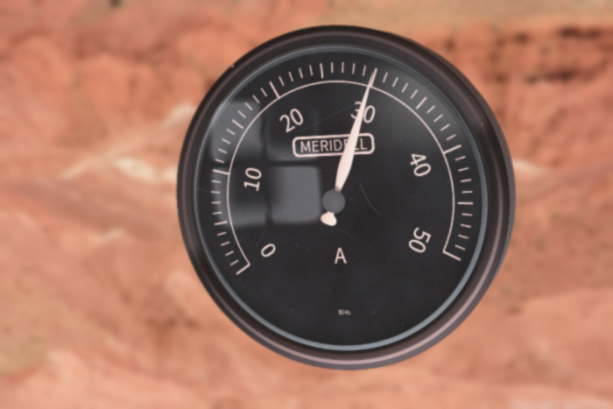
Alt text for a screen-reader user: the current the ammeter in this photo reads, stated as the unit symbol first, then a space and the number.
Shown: A 30
